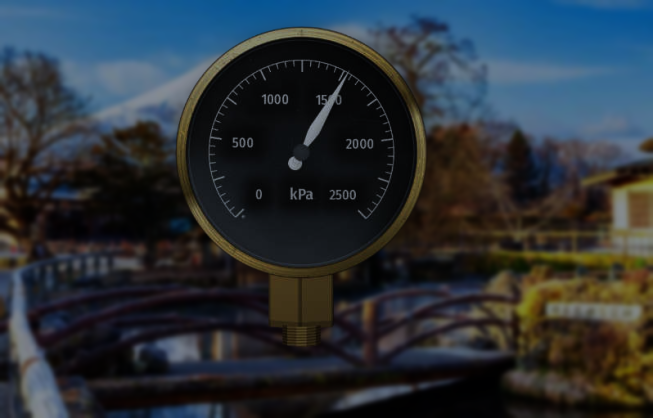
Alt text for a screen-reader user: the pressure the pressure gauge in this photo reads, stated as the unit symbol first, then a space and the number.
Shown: kPa 1525
